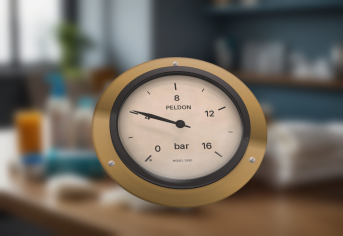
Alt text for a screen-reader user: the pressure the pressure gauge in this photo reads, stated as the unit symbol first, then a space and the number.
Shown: bar 4
